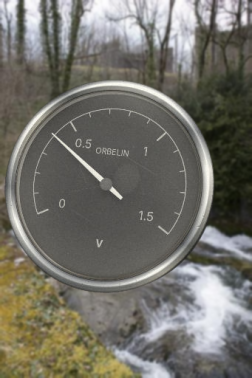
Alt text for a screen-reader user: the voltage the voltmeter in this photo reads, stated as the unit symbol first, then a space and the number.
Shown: V 0.4
